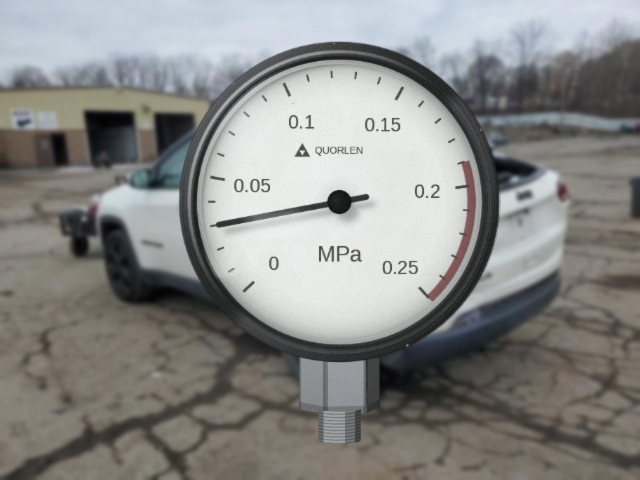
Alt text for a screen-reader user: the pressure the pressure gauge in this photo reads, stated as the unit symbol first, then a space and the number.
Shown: MPa 0.03
